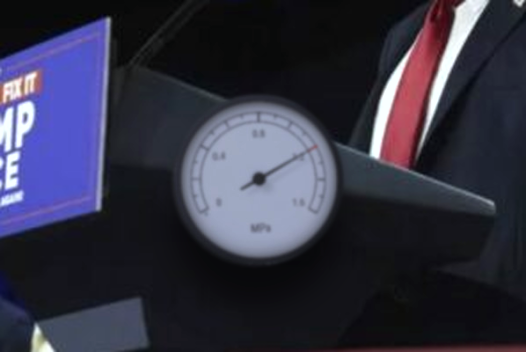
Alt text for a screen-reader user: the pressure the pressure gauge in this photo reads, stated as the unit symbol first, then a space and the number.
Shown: MPa 1.2
